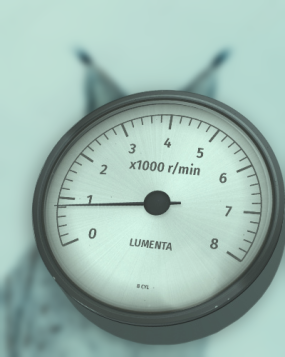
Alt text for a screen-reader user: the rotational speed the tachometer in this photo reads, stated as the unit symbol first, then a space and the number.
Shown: rpm 800
